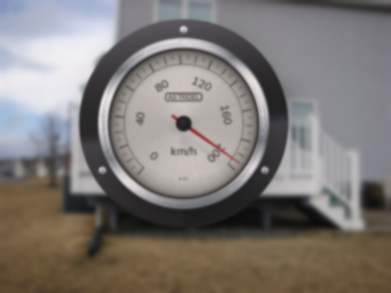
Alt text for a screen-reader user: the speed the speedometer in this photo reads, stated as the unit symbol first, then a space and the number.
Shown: km/h 195
